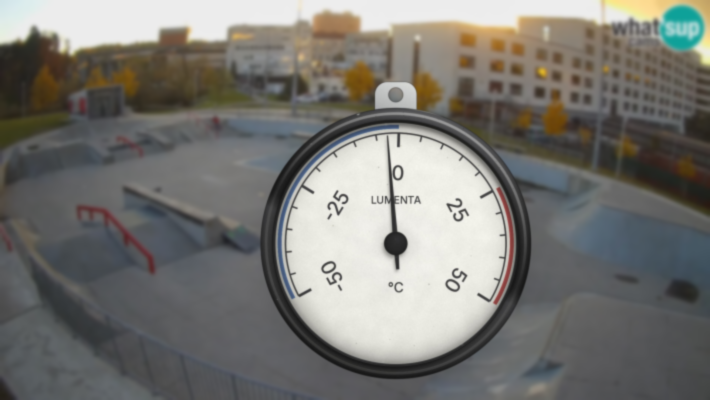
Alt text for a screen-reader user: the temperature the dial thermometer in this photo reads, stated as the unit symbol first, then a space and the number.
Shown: °C -2.5
